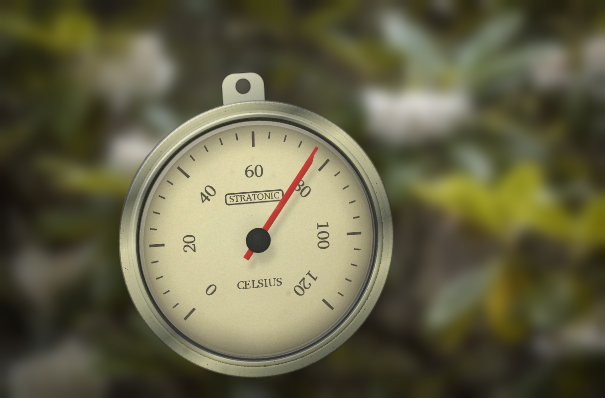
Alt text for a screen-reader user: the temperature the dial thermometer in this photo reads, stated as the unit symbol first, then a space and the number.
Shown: °C 76
